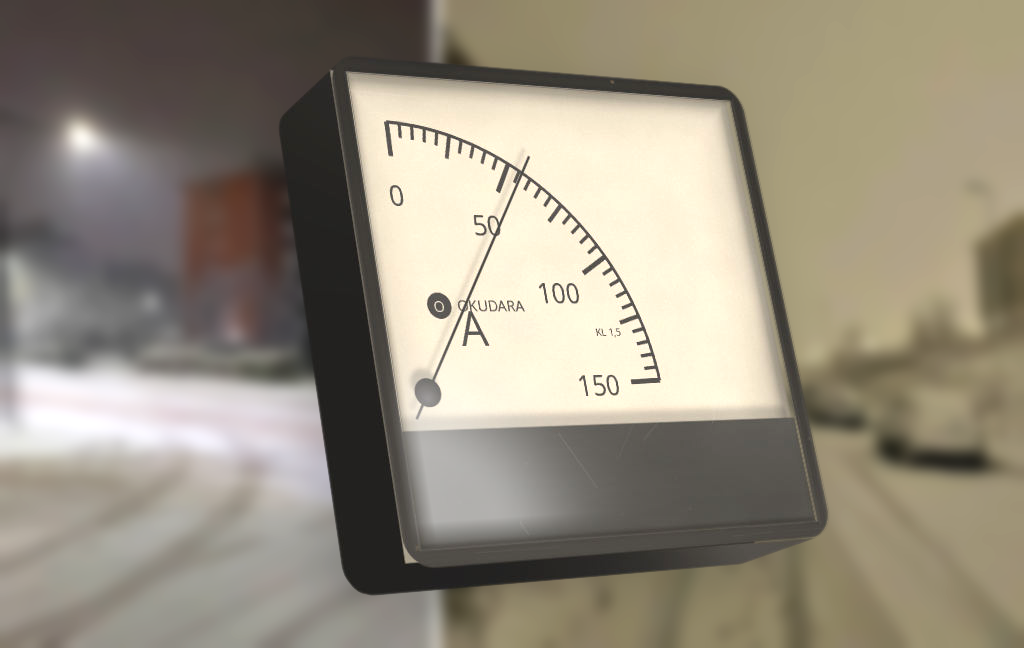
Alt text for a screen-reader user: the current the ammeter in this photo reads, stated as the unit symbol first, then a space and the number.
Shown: A 55
